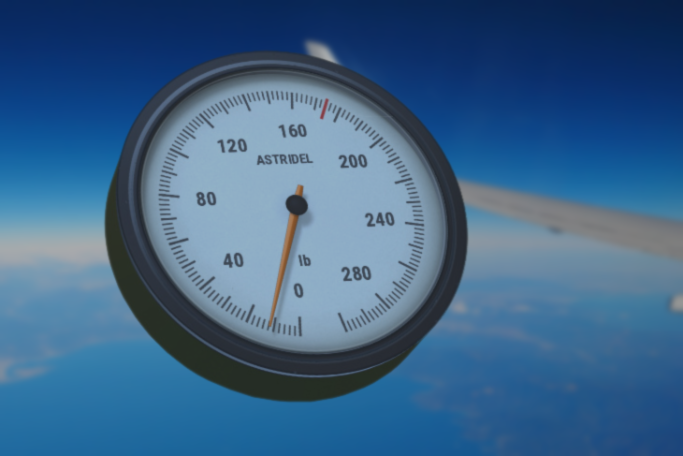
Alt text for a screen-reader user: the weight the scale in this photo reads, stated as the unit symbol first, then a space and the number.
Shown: lb 12
